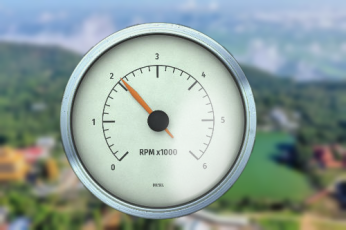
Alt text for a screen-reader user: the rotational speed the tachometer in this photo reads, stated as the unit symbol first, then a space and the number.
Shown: rpm 2100
